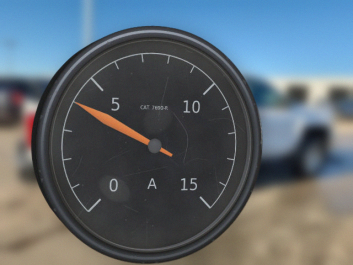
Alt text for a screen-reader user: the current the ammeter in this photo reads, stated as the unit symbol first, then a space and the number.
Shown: A 4
